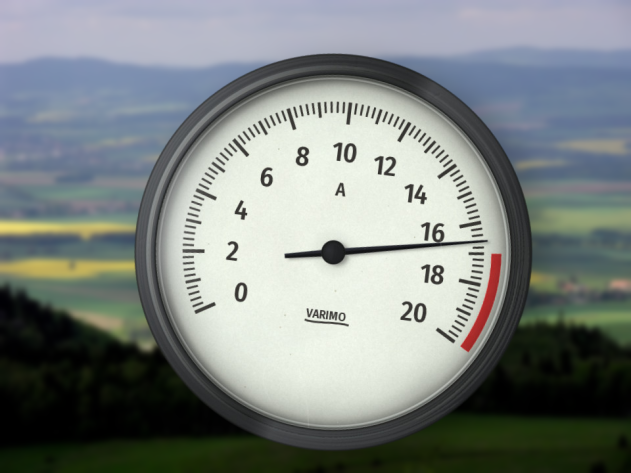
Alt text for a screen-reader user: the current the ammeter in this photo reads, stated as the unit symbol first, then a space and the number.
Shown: A 16.6
